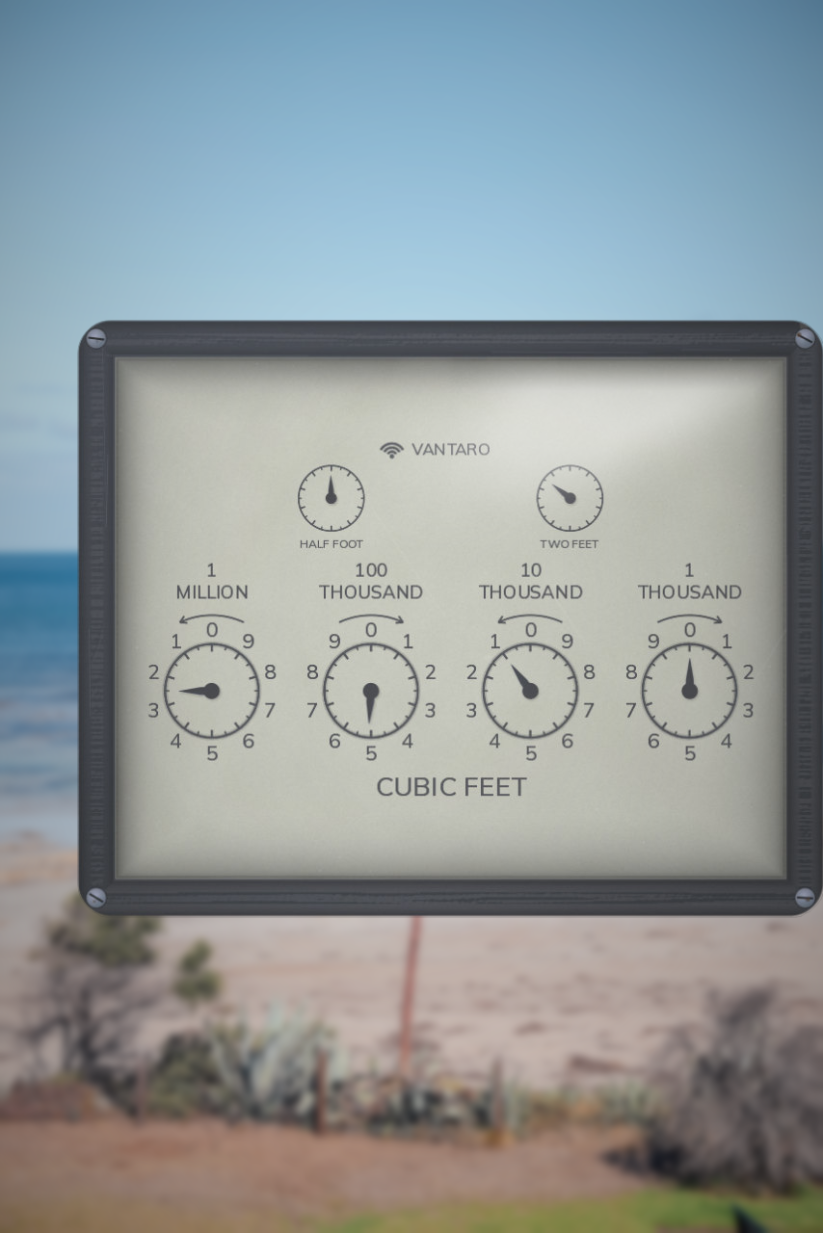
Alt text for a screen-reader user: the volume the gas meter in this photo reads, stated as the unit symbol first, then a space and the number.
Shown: ft³ 251000
